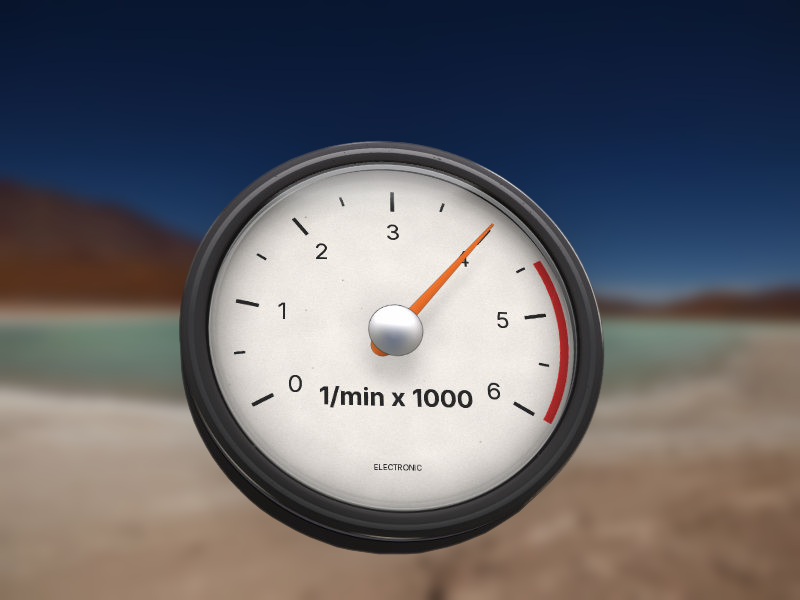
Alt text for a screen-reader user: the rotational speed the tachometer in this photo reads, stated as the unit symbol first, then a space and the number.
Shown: rpm 4000
